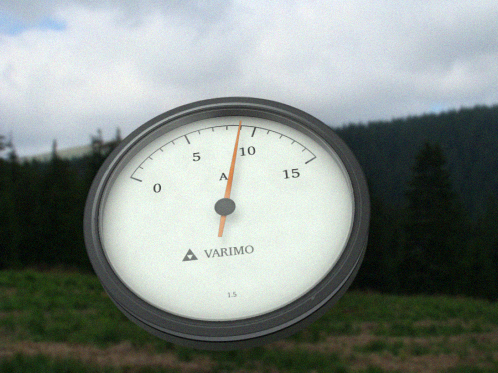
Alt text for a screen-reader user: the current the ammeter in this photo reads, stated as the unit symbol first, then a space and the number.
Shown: A 9
